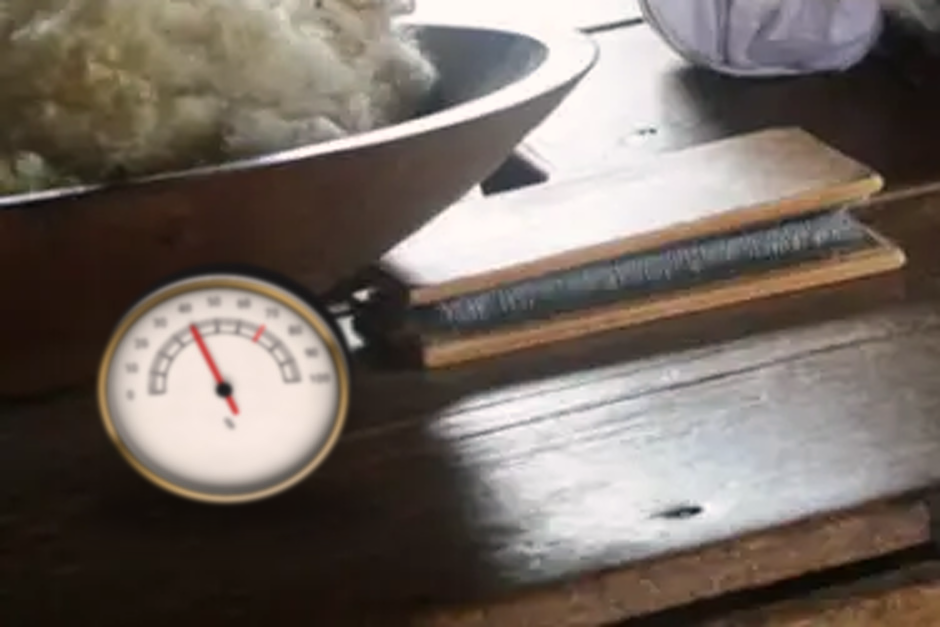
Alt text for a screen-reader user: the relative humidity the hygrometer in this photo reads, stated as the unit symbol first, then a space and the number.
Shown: % 40
